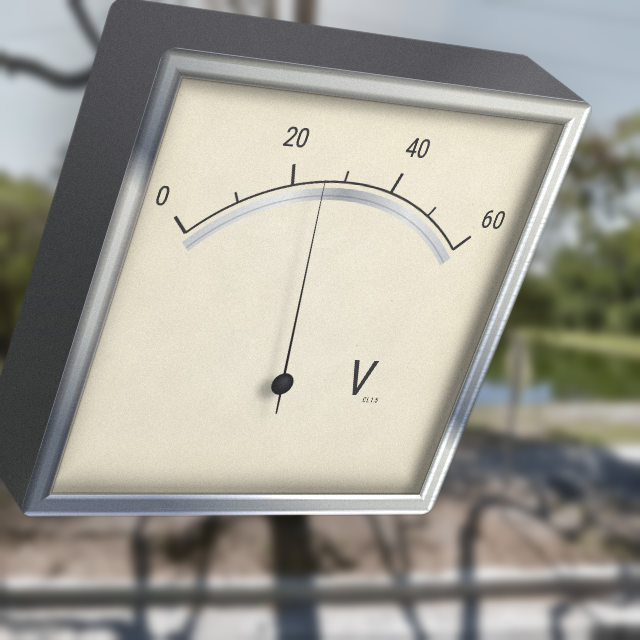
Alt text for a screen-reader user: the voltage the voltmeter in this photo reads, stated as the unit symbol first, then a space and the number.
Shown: V 25
